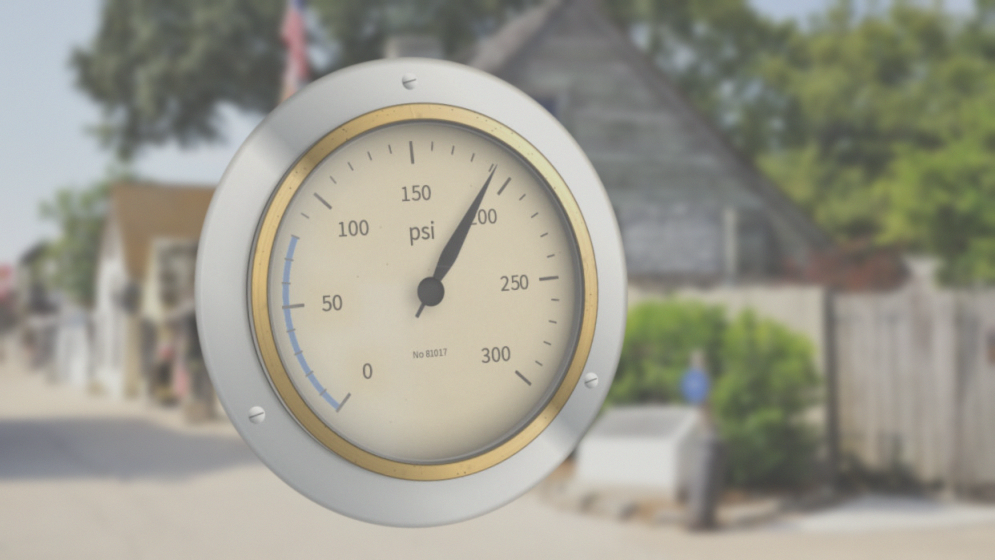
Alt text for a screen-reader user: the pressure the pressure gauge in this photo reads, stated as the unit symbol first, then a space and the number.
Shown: psi 190
